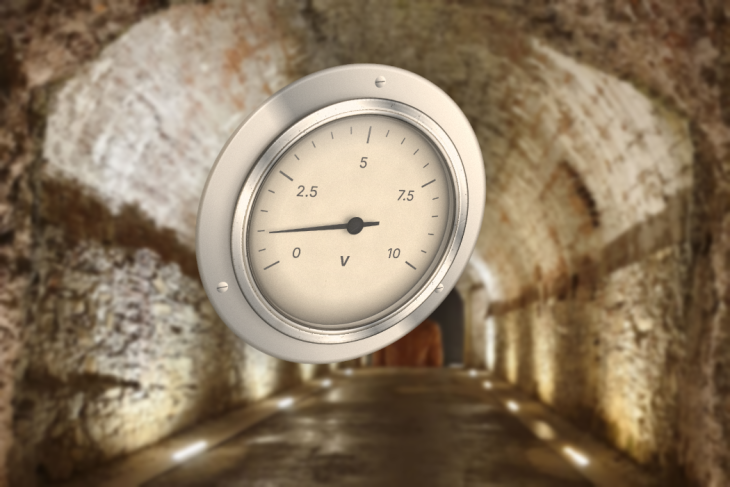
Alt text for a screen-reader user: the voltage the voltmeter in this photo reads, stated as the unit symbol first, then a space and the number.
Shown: V 1
